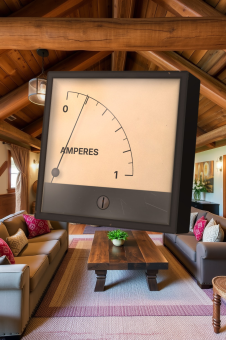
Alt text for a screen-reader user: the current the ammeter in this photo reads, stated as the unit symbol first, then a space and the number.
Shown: A 0.2
